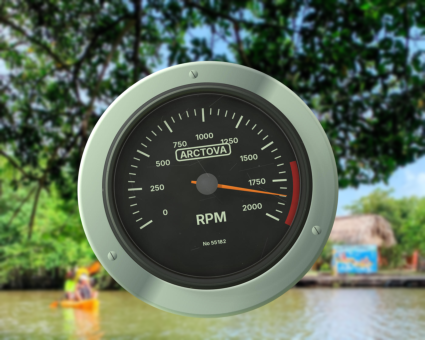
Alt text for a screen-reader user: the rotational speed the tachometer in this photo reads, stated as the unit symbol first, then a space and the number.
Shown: rpm 1850
